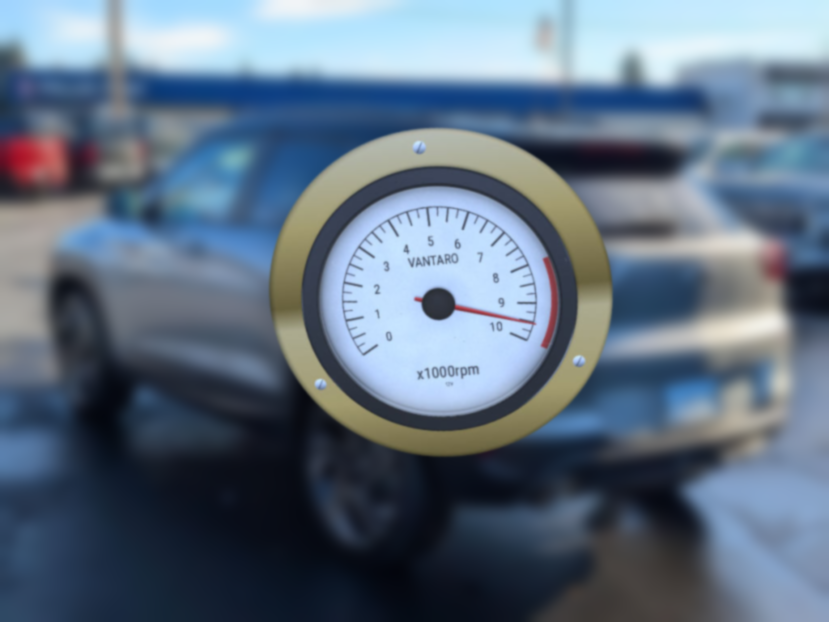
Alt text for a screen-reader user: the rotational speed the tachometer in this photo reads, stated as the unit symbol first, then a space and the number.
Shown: rpm 9500
